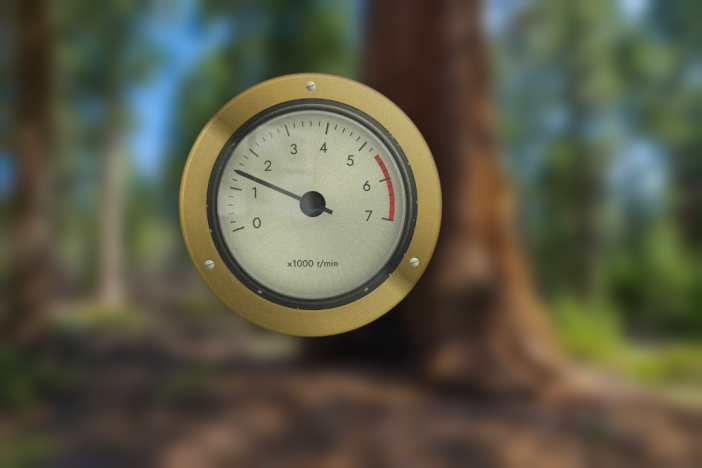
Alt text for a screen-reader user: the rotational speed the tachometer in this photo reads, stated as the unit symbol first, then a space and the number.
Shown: rpm 1400
